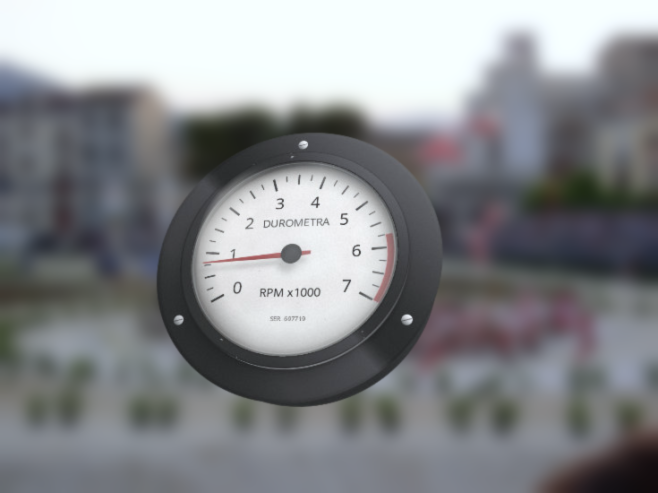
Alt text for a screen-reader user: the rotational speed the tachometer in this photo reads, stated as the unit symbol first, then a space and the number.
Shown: rpm 750
